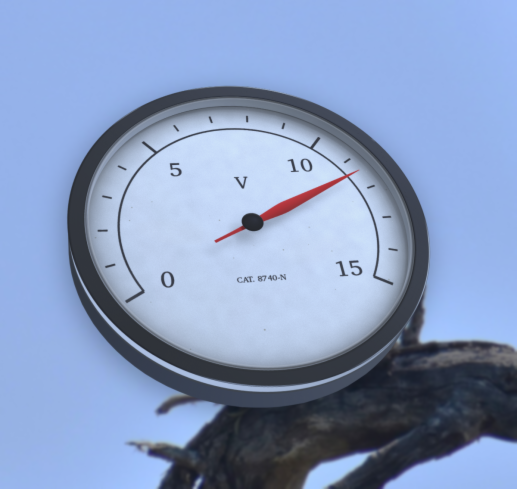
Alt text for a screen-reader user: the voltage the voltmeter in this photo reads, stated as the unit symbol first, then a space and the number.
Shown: V 11.5
